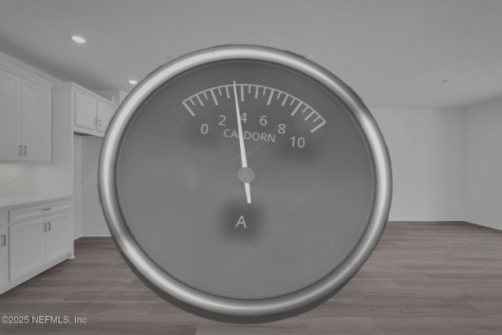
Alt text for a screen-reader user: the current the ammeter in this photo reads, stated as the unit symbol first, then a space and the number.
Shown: A 3.5
